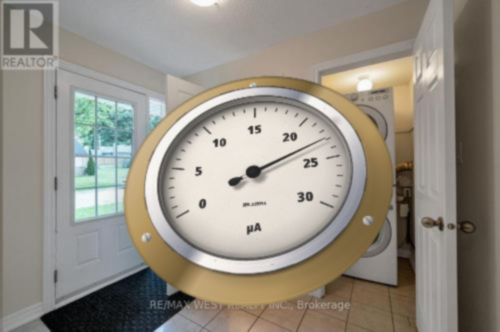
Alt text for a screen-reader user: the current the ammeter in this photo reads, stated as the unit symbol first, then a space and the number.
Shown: µA 23
